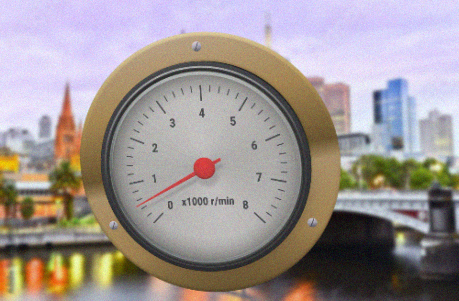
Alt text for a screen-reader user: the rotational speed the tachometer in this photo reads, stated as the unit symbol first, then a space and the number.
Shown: rpm 500
